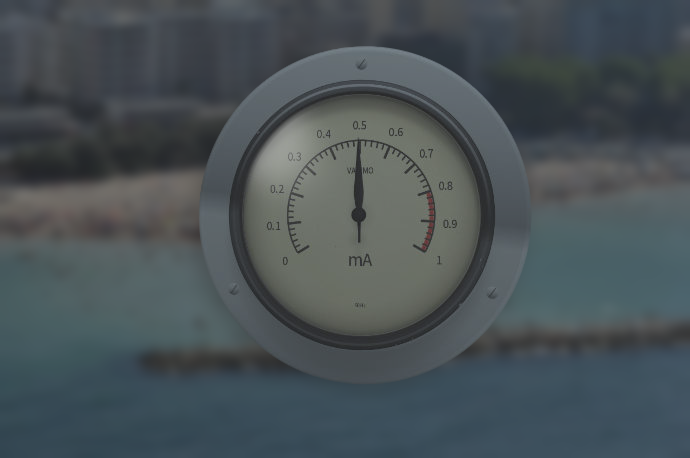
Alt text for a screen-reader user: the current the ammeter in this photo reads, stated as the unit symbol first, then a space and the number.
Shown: mA 0.5
